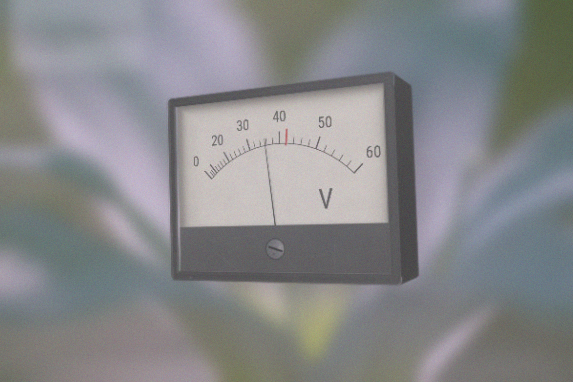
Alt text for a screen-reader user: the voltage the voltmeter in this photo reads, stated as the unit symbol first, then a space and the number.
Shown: V 36
